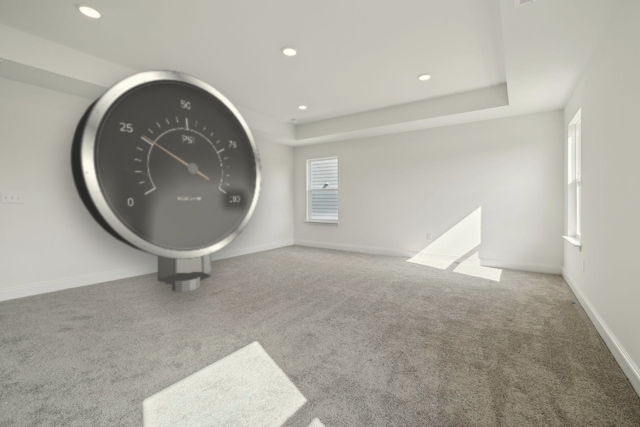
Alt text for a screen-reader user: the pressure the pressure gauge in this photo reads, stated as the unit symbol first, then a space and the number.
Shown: psi 25
